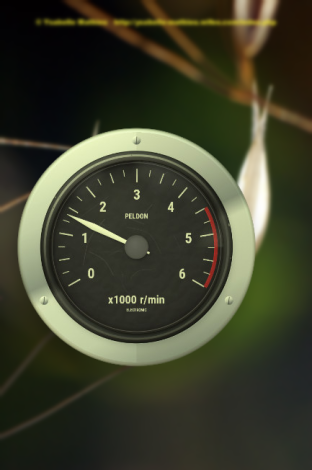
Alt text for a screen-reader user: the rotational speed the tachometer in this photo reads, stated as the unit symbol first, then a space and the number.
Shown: rpm 1375
